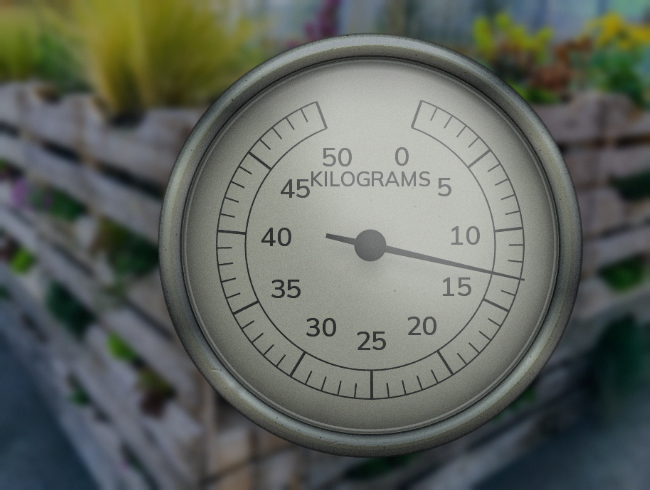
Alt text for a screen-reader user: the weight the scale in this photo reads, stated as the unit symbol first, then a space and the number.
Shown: kg 13
